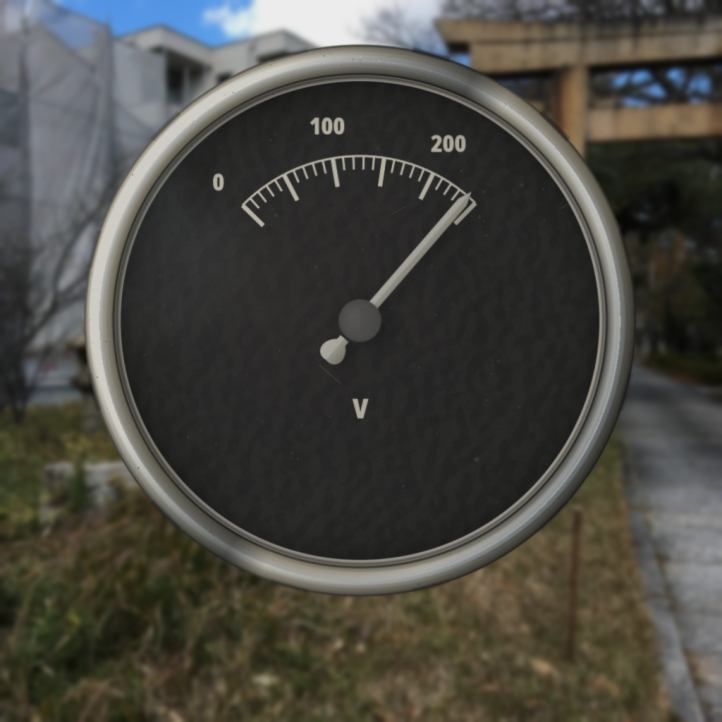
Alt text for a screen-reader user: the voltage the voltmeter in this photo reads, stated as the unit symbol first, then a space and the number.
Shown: V 240
